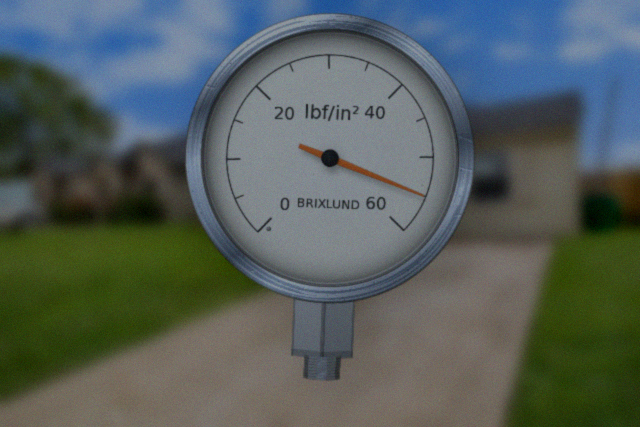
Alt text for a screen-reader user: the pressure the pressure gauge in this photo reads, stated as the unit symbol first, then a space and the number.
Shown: psi 55
